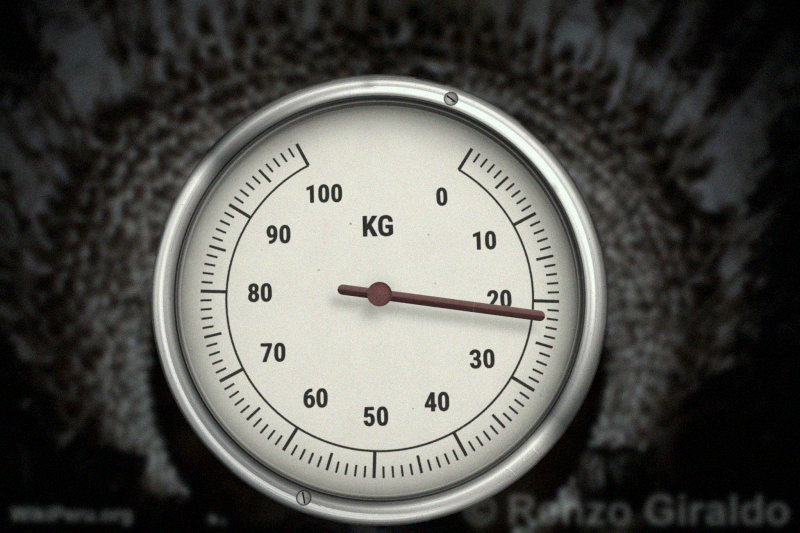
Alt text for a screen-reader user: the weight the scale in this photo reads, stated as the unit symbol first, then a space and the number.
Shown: kg 22
